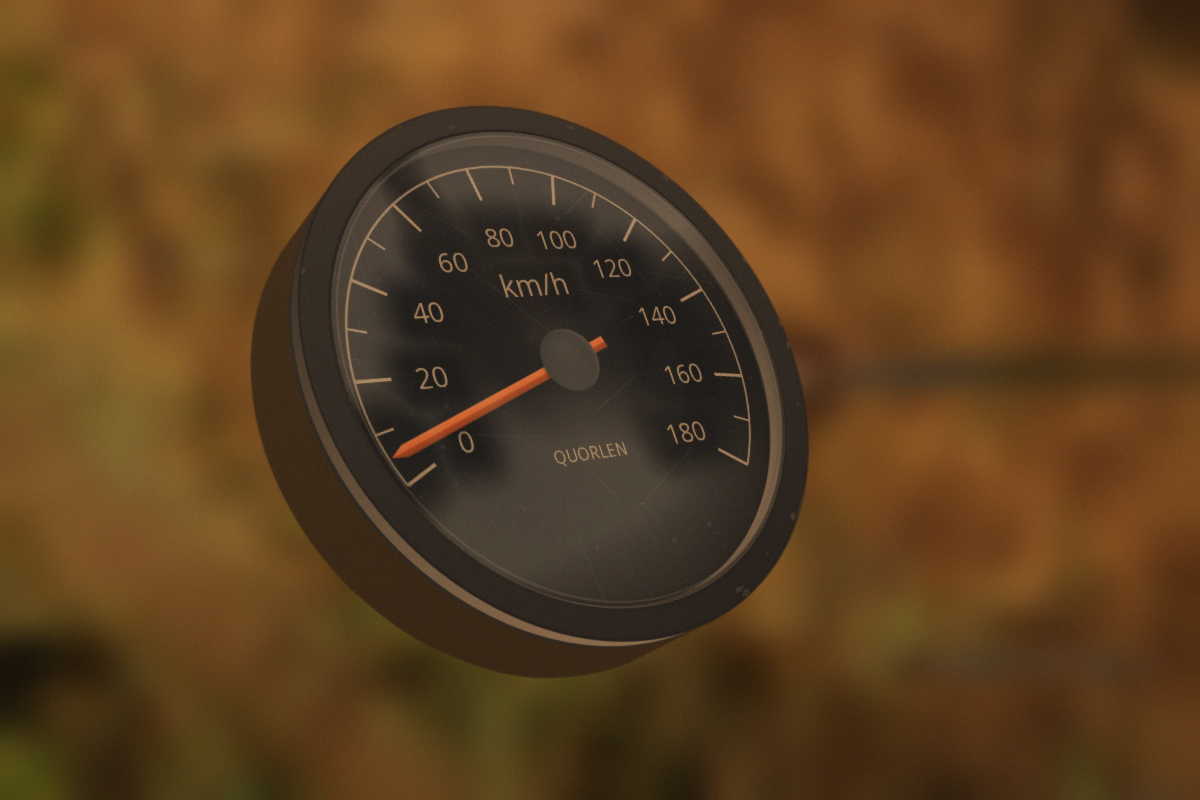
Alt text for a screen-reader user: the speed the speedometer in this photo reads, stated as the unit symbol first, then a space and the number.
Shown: km/h 5
